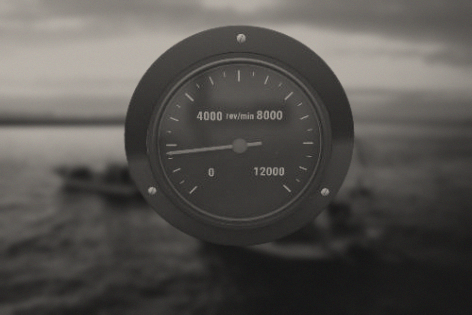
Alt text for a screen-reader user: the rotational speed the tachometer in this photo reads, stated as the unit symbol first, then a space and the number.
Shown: rpm 1750
